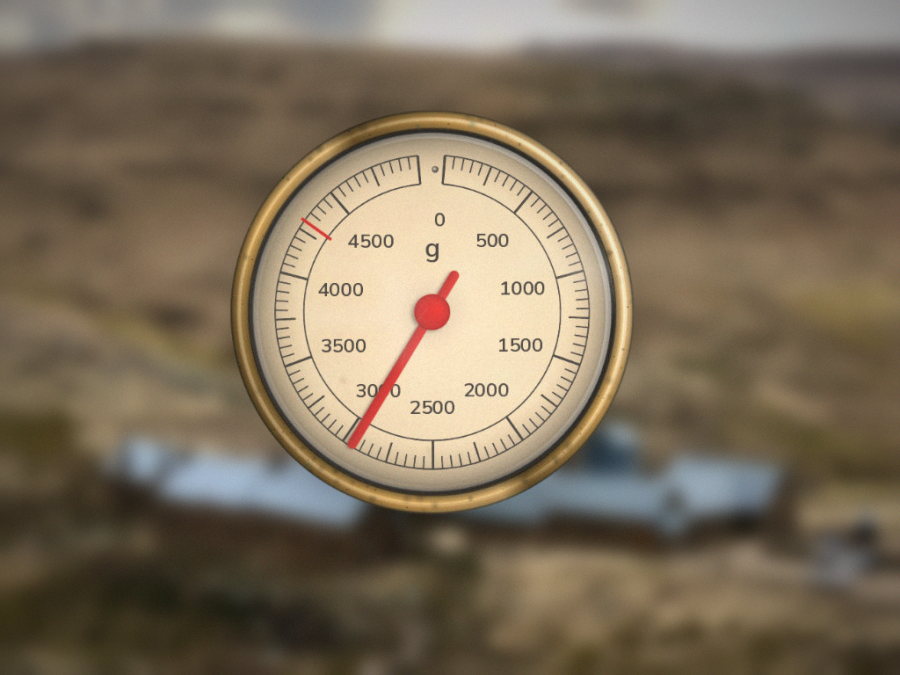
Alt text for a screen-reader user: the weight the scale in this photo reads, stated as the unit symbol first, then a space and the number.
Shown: g 2950
